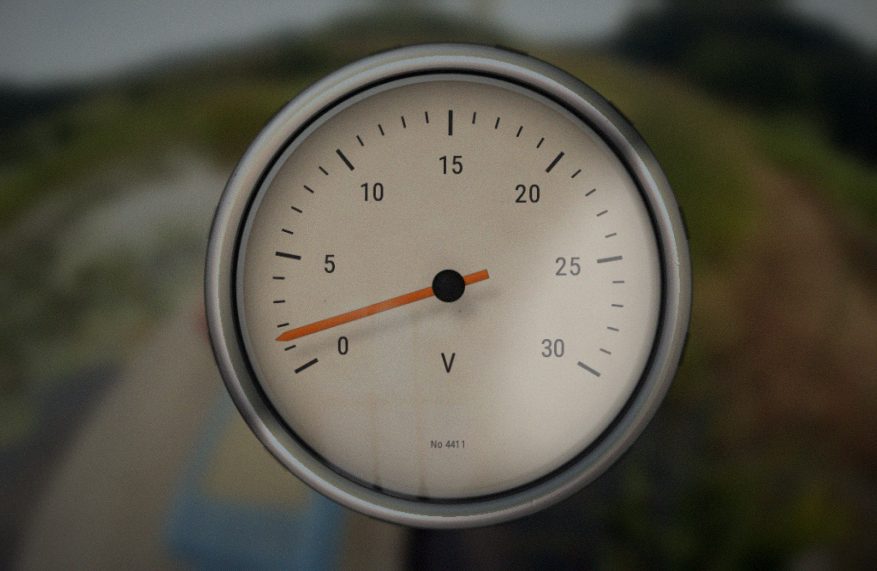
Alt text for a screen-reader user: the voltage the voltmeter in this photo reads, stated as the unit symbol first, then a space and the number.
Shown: V 1.5
